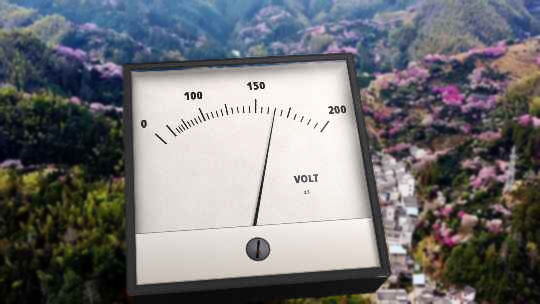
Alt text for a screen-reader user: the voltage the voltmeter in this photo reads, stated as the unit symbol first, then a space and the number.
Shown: V 165
